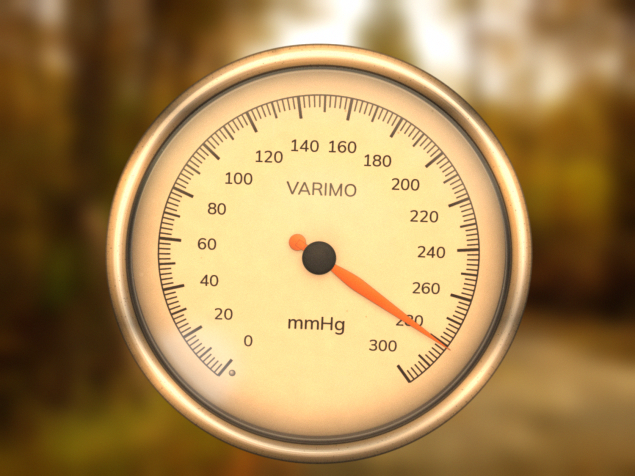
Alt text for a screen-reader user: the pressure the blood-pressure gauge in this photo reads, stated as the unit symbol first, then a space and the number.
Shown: mmHg 280
